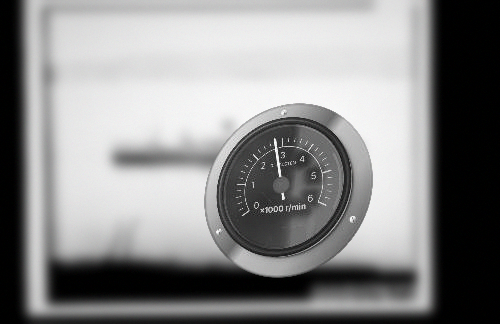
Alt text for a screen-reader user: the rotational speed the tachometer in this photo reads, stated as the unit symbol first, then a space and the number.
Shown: rpm 2800
